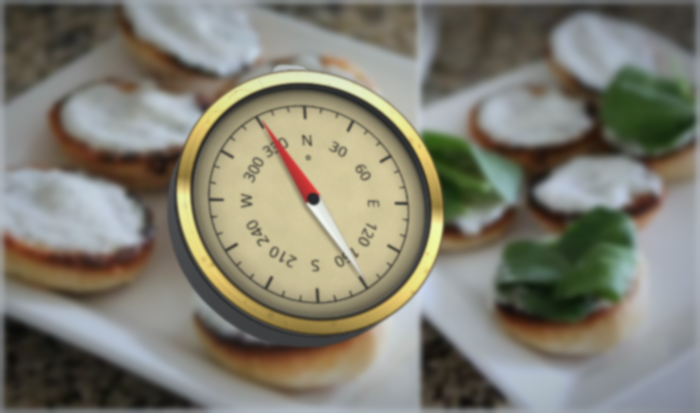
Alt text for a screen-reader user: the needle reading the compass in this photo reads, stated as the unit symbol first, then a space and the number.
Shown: ° 330
